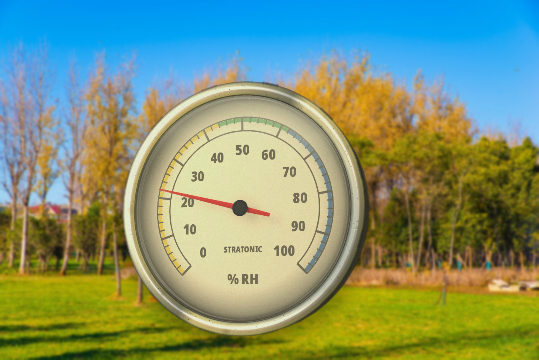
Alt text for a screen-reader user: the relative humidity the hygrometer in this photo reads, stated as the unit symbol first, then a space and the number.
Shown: % 22
